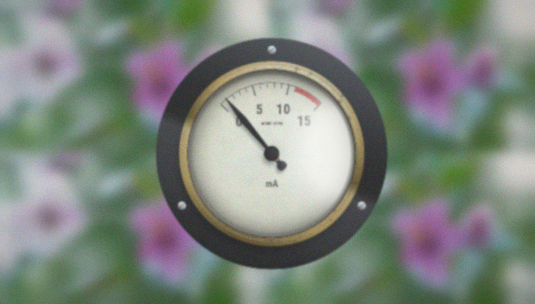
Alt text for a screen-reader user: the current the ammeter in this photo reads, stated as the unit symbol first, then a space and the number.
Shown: mA 1
